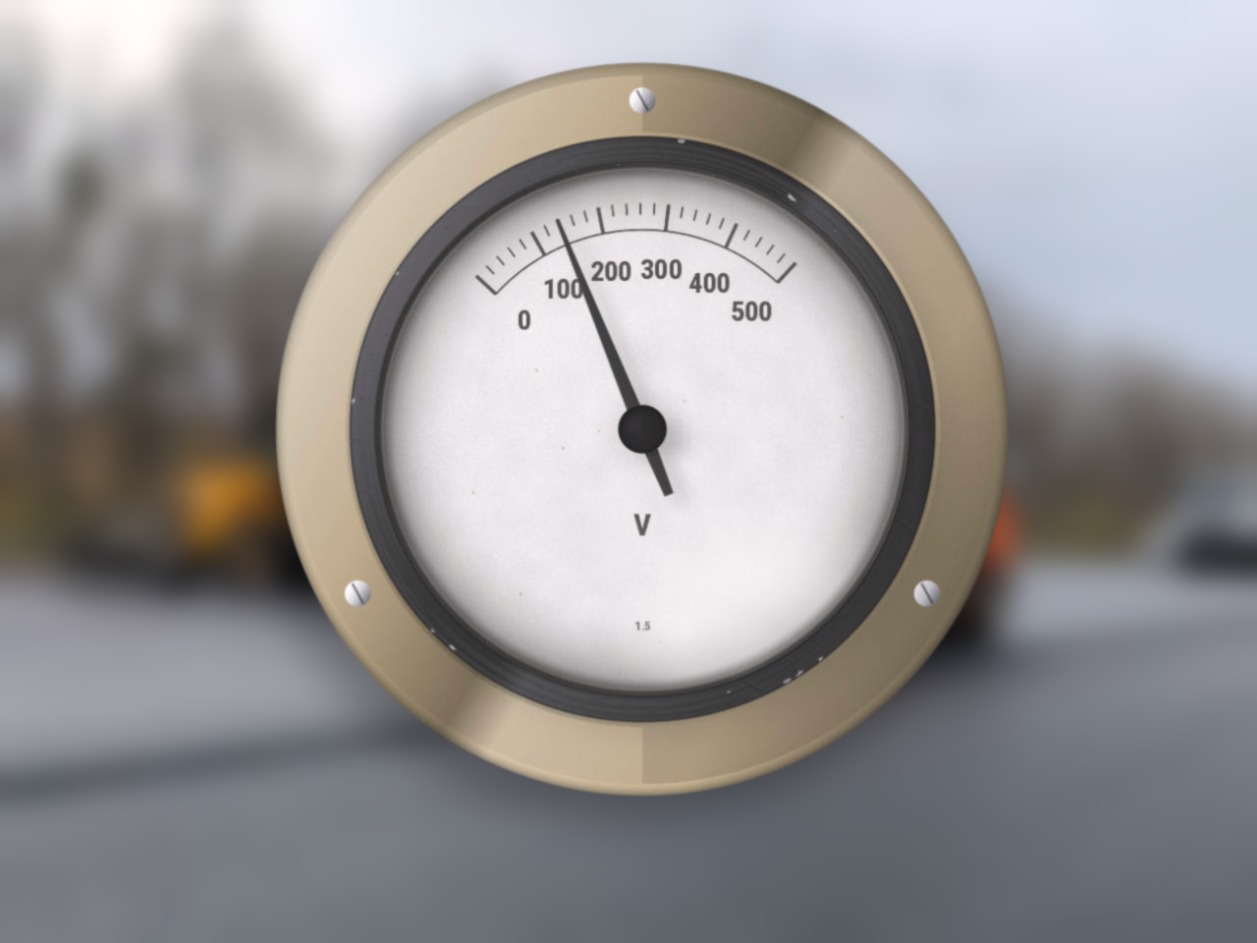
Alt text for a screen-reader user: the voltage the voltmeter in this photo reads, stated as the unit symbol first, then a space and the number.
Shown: V 140
